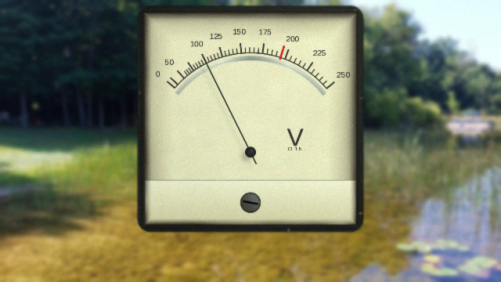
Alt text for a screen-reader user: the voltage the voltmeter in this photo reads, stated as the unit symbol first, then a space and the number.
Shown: V 100
